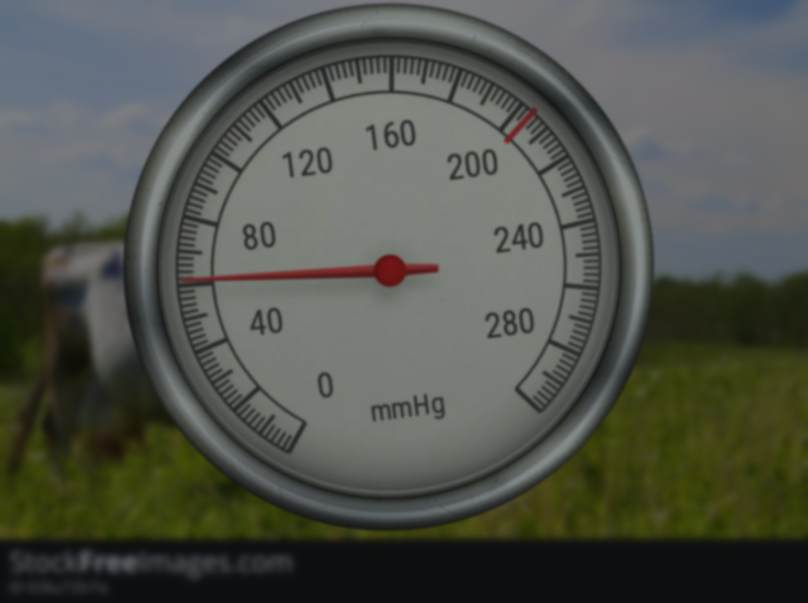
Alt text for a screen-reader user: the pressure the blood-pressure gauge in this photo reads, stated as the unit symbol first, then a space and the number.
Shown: mmHg 62
